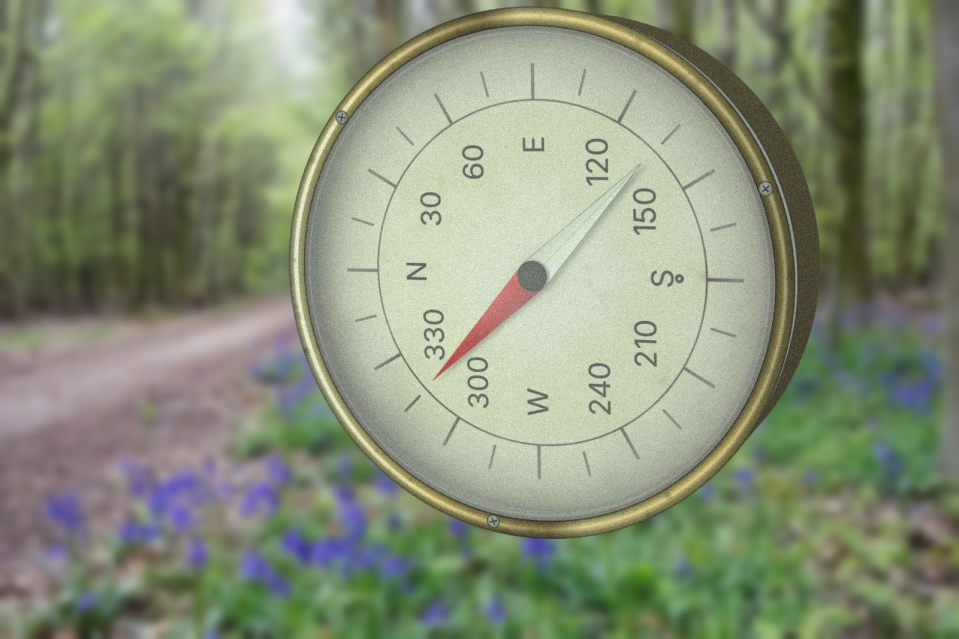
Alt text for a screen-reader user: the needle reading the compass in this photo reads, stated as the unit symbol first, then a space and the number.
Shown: ° 315
